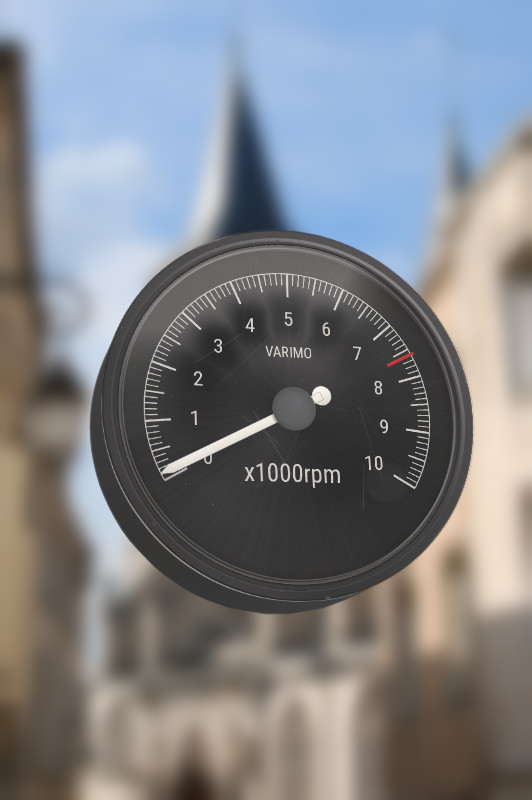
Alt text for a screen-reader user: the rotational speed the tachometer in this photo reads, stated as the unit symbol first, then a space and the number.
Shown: rpm 100
